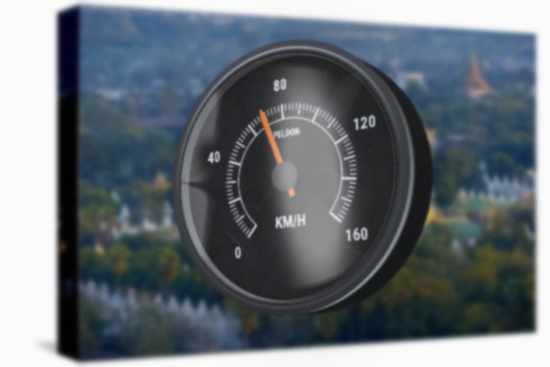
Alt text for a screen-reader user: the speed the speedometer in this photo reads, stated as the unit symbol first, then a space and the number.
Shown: km/h 70
